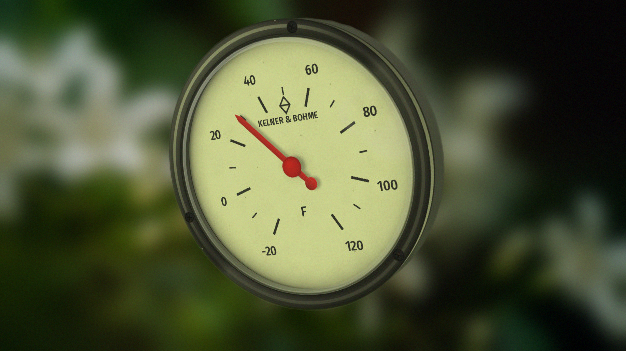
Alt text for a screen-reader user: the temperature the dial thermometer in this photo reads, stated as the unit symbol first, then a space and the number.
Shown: °F 30
